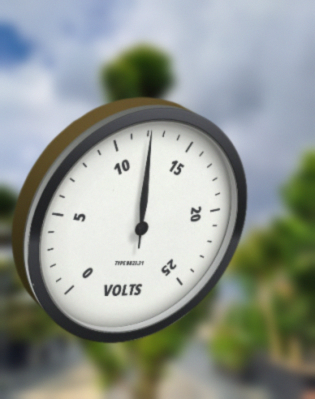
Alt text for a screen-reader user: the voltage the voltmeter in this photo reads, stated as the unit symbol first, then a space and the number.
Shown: V 12
